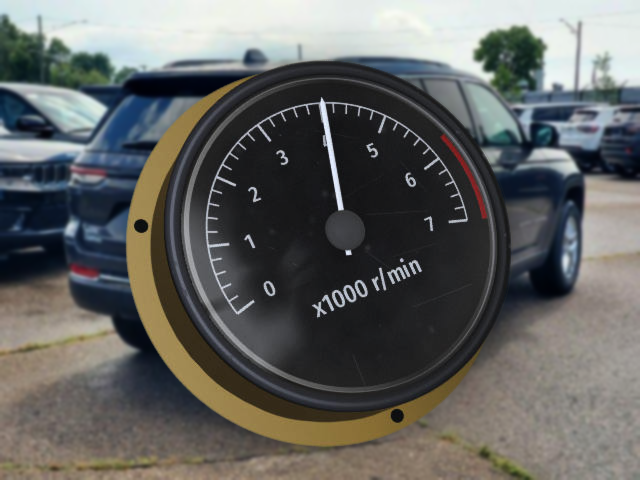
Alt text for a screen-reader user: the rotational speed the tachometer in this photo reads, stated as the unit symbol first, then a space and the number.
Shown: rpm 4000
